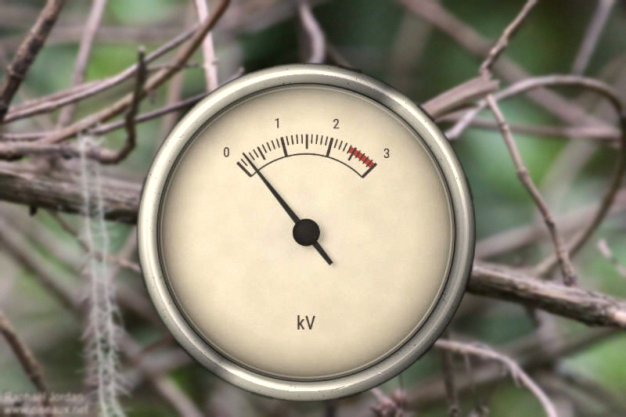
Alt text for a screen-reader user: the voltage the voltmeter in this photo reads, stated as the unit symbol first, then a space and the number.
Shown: kV 0.2
